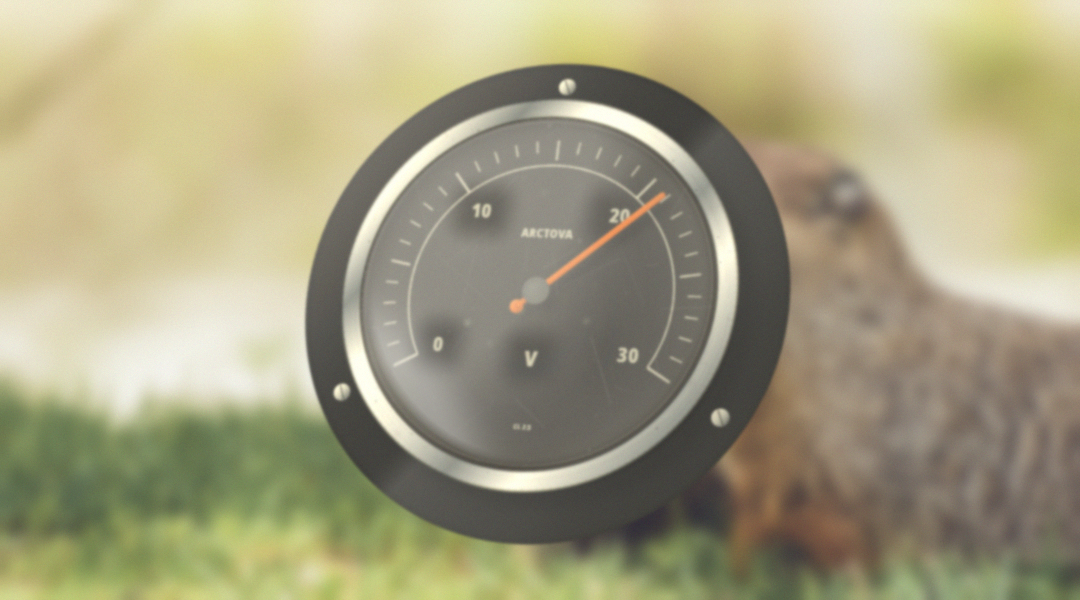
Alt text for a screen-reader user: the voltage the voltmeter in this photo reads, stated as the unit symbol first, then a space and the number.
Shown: V 21
